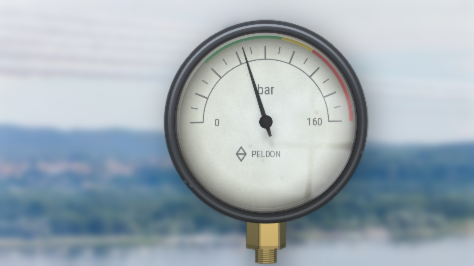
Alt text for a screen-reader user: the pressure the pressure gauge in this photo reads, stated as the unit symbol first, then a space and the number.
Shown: bar 65
